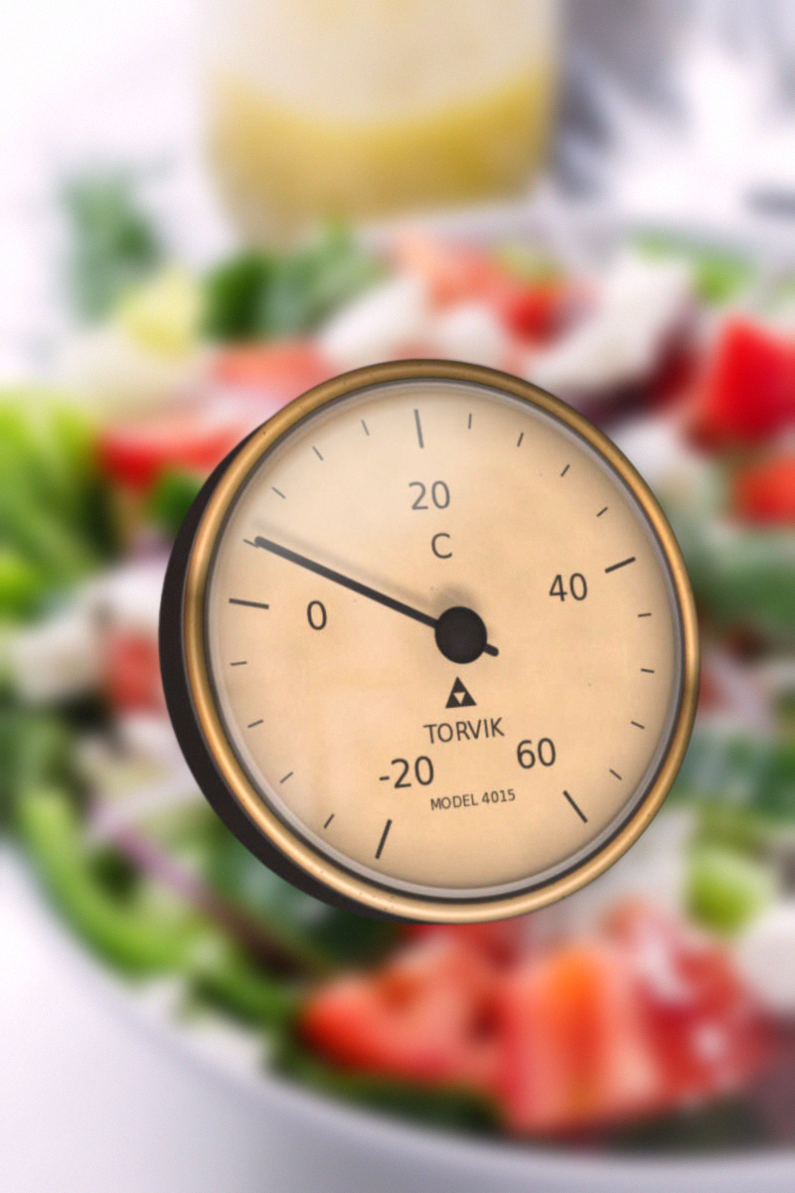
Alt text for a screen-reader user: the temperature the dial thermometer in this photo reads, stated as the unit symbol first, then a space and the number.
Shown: °C 4
